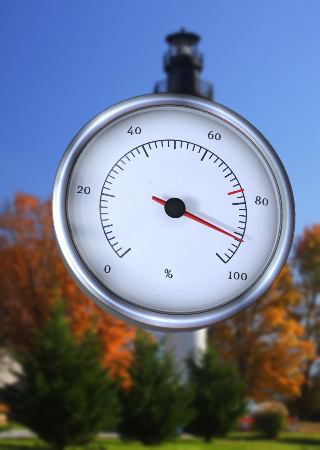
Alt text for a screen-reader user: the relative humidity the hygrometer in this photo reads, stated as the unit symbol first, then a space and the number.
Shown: % 92
